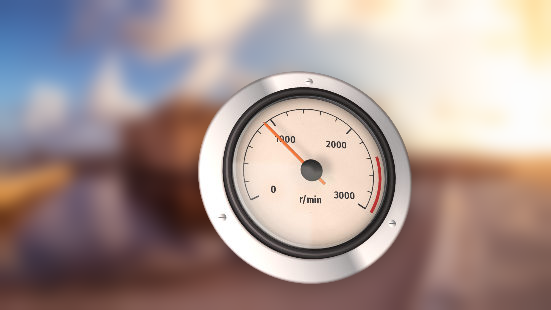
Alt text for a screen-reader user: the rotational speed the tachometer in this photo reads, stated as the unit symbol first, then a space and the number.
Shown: rpm 900
